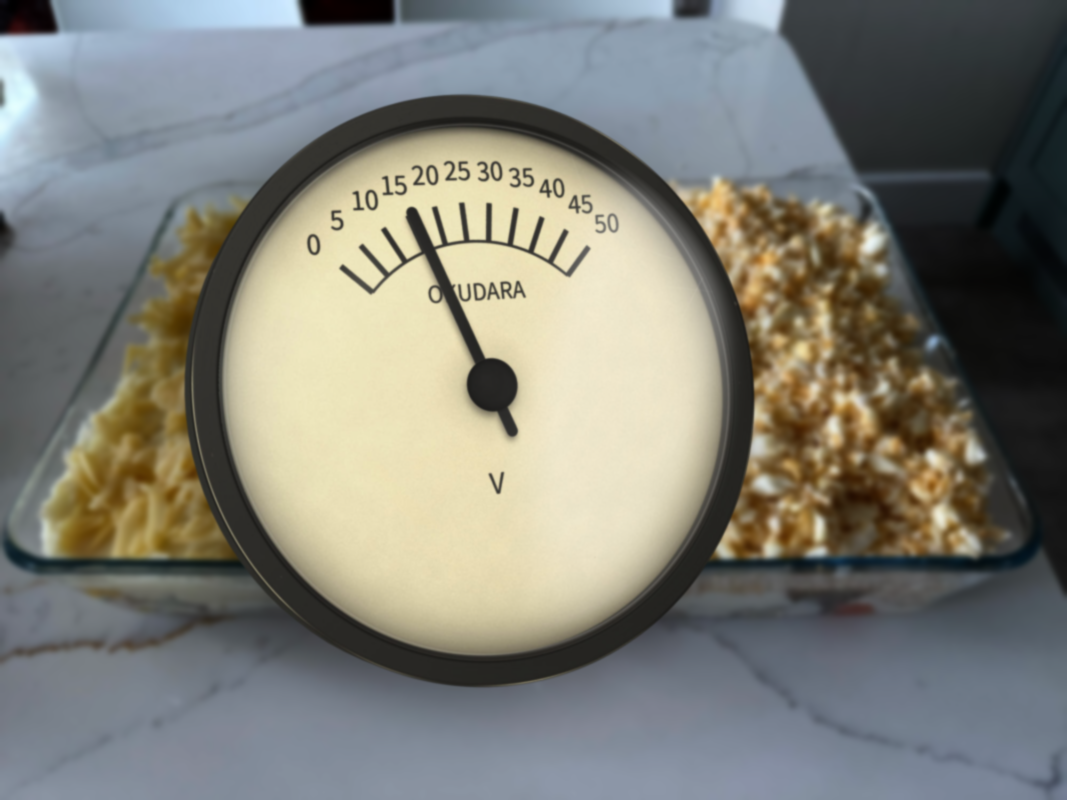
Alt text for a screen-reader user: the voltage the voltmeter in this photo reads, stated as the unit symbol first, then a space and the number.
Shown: V 15
